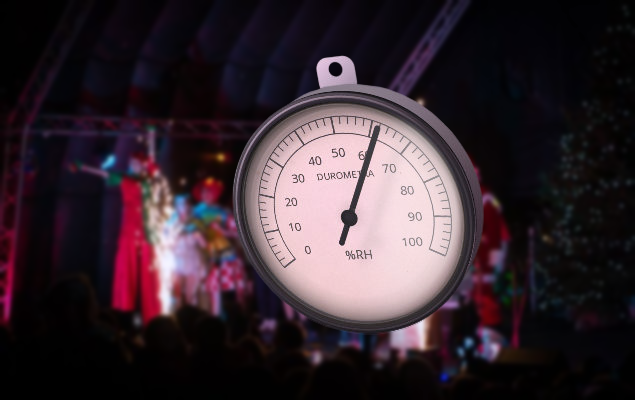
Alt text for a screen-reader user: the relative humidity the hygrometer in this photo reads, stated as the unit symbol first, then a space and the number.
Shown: % 62
